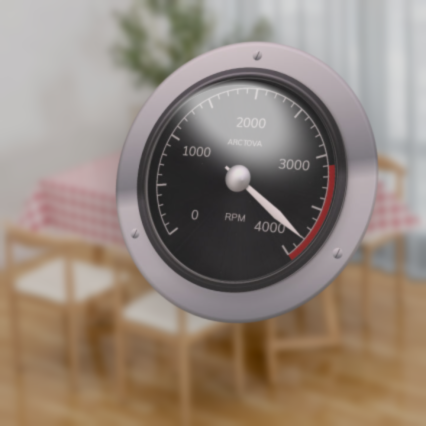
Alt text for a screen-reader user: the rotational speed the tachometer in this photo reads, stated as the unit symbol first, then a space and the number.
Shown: rpm 3800
